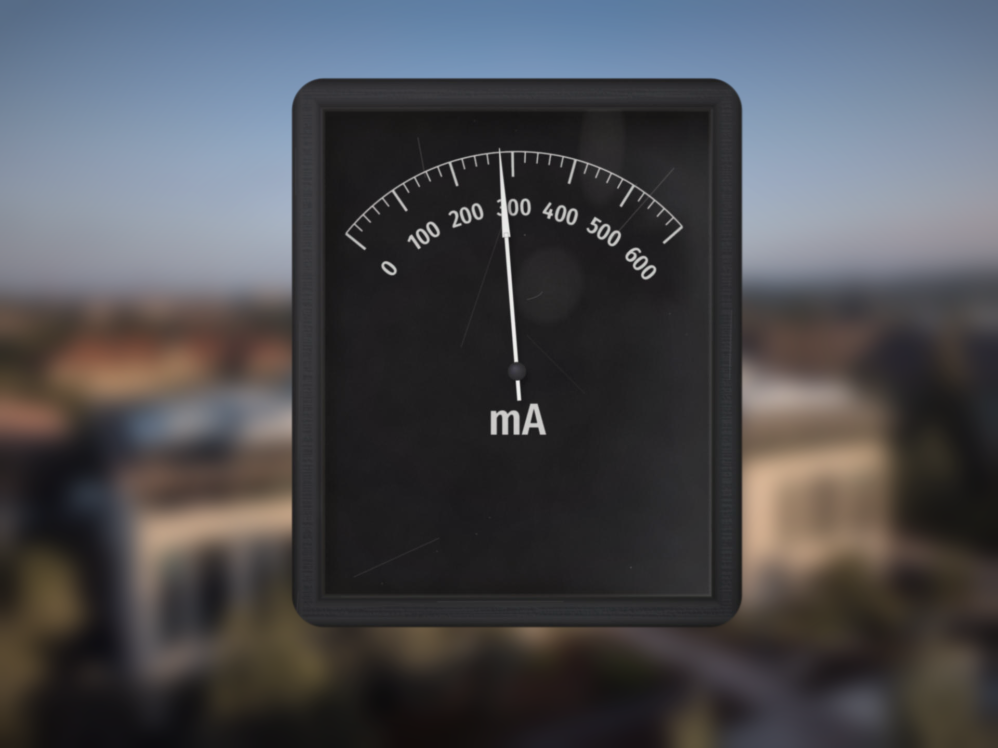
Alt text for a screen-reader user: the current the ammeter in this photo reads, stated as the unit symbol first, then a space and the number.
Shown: mA 280
